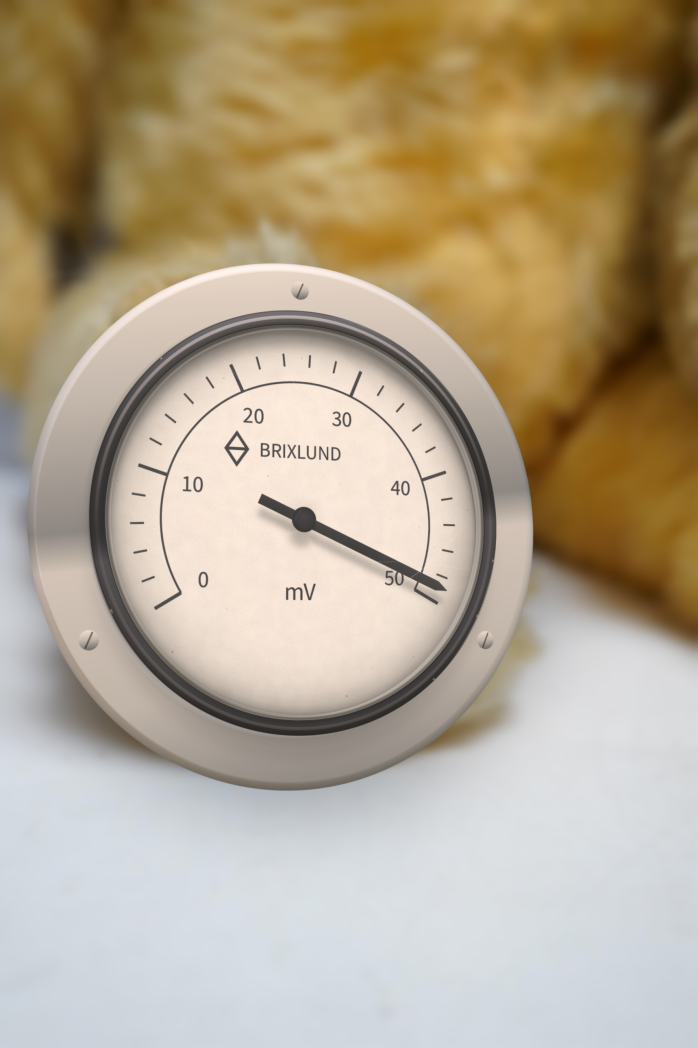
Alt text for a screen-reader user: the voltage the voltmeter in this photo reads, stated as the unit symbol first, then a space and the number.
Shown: mV 49
